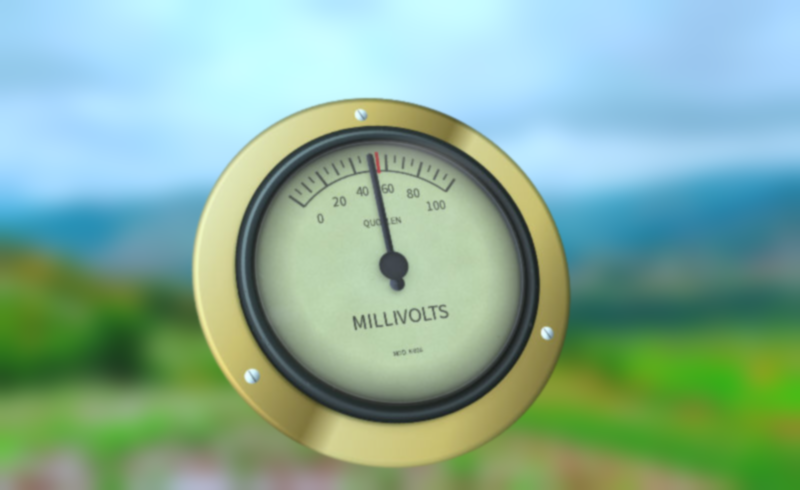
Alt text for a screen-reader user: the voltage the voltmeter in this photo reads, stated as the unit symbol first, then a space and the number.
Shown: mV 50
